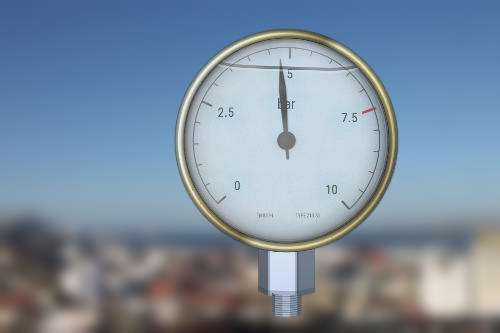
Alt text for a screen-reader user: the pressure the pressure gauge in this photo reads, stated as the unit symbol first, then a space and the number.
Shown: bar 4.75
